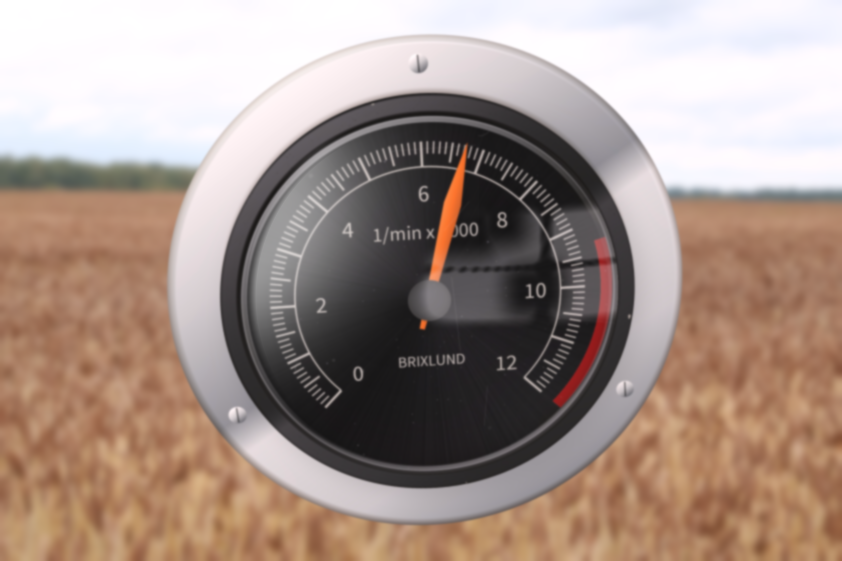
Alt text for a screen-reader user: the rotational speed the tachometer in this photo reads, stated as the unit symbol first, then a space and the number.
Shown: rpm 6700
